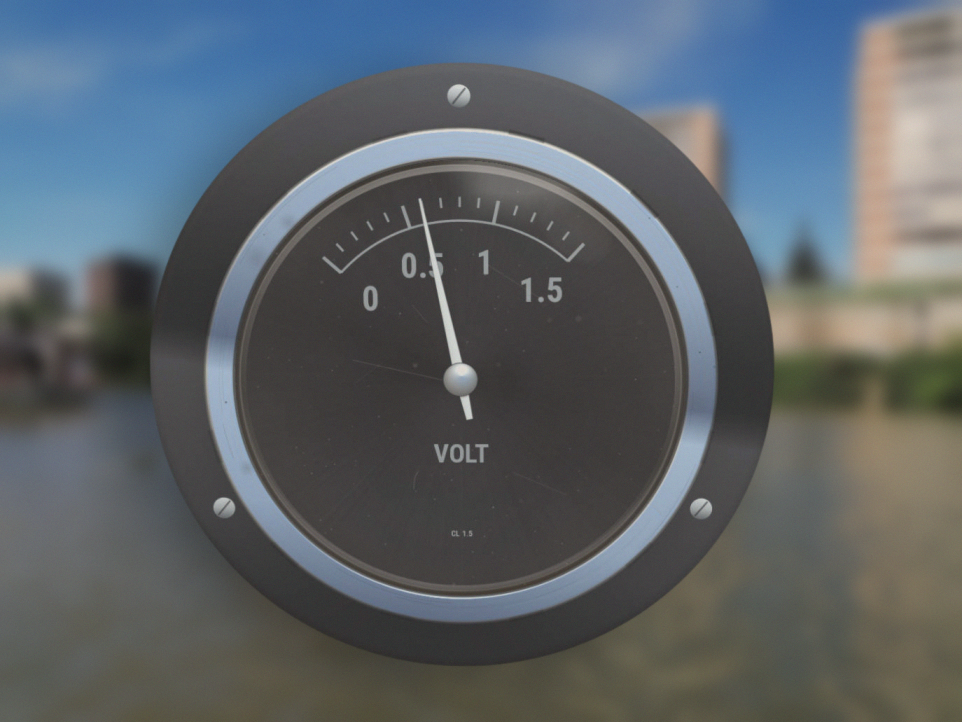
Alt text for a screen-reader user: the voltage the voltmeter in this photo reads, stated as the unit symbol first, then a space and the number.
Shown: V 0.6
